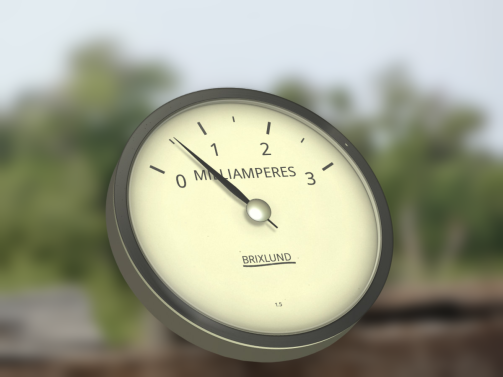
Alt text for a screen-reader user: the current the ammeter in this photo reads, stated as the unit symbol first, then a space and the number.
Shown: mA 0.5
